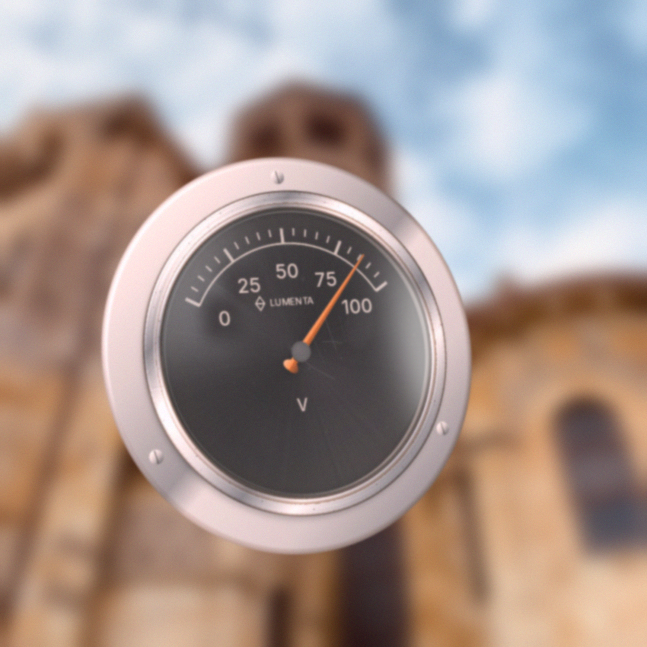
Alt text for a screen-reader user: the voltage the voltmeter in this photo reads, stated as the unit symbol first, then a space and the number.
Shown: V 85
